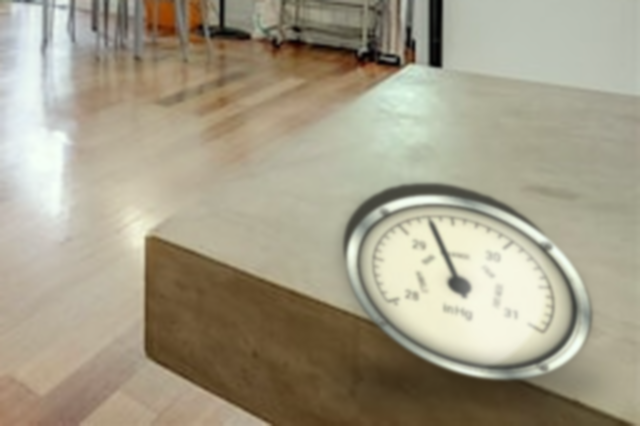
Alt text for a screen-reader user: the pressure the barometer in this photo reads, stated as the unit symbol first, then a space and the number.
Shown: inHg 29.3
